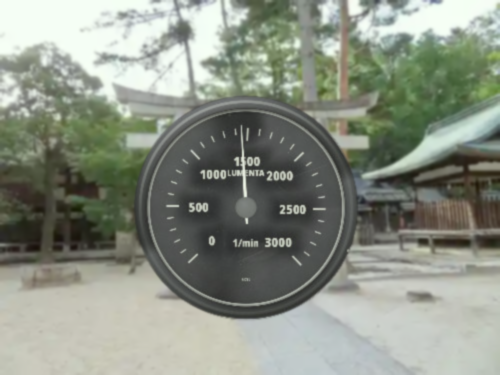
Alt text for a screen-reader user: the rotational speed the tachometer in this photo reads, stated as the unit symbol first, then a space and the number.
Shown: rpm 1450
